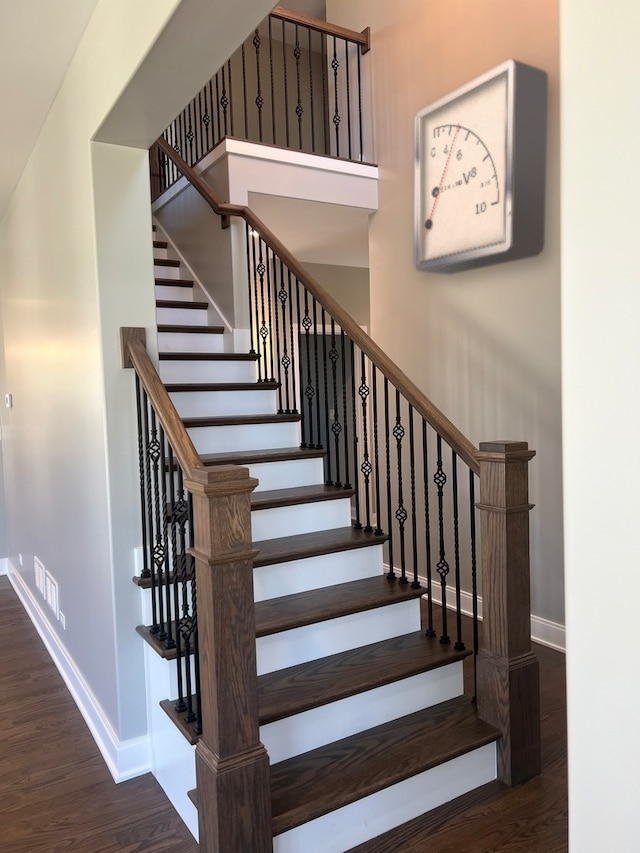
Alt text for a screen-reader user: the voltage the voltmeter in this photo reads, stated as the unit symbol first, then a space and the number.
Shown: V 5
